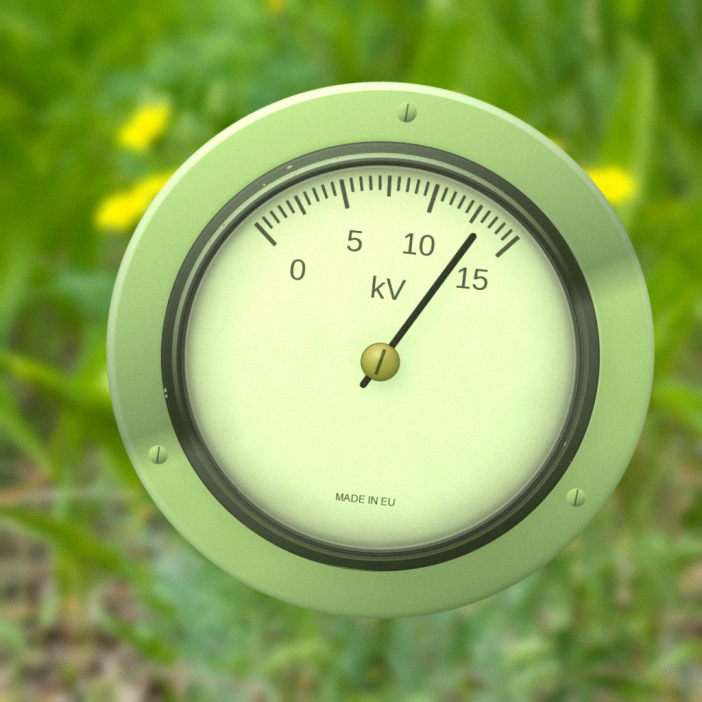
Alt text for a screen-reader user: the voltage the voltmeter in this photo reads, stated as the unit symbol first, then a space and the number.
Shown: kV 13
